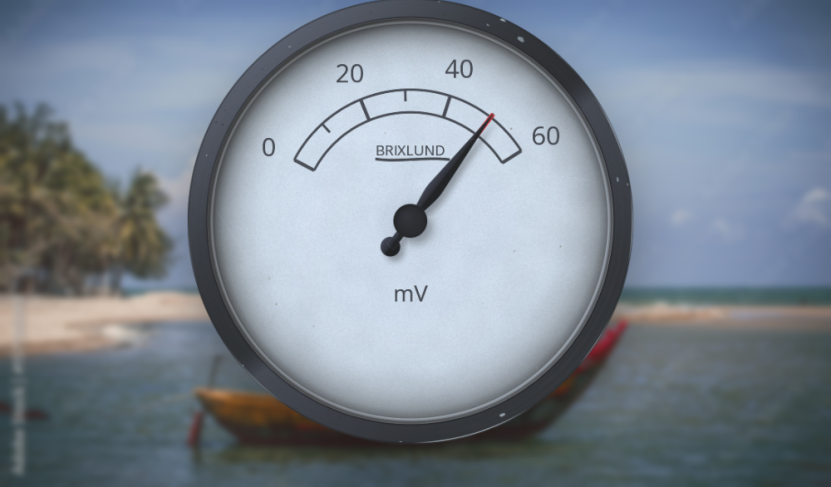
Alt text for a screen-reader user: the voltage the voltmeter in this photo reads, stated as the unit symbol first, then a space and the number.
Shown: mV 50
